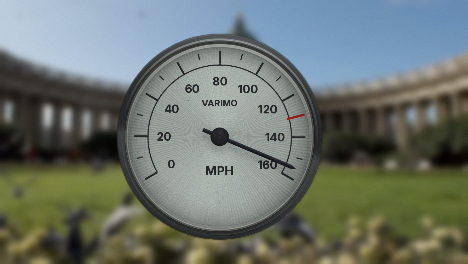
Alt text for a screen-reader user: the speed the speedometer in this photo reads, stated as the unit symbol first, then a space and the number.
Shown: mph 155
